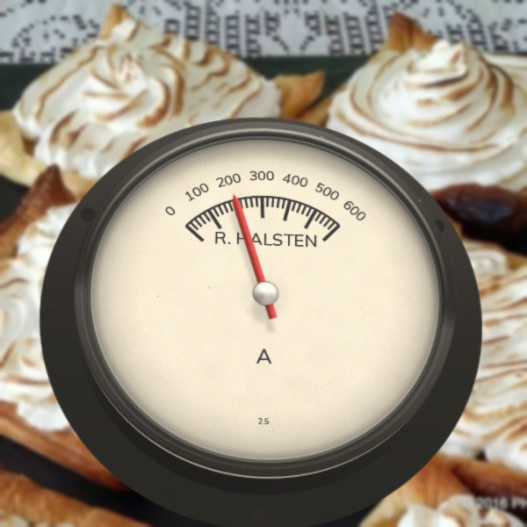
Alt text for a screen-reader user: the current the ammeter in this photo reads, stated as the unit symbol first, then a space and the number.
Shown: A 200
